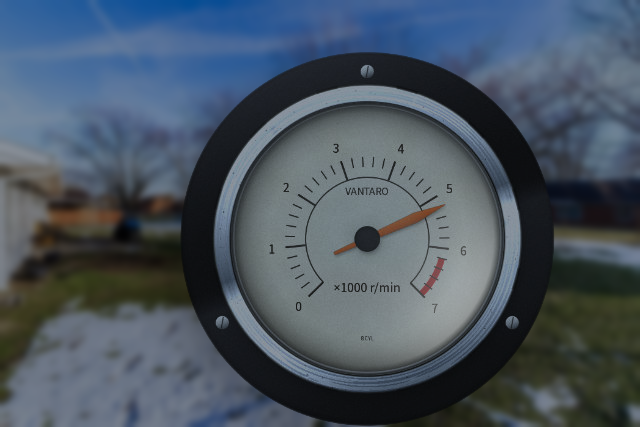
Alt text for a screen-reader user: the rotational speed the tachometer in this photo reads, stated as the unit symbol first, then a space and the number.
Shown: rpm 5200
